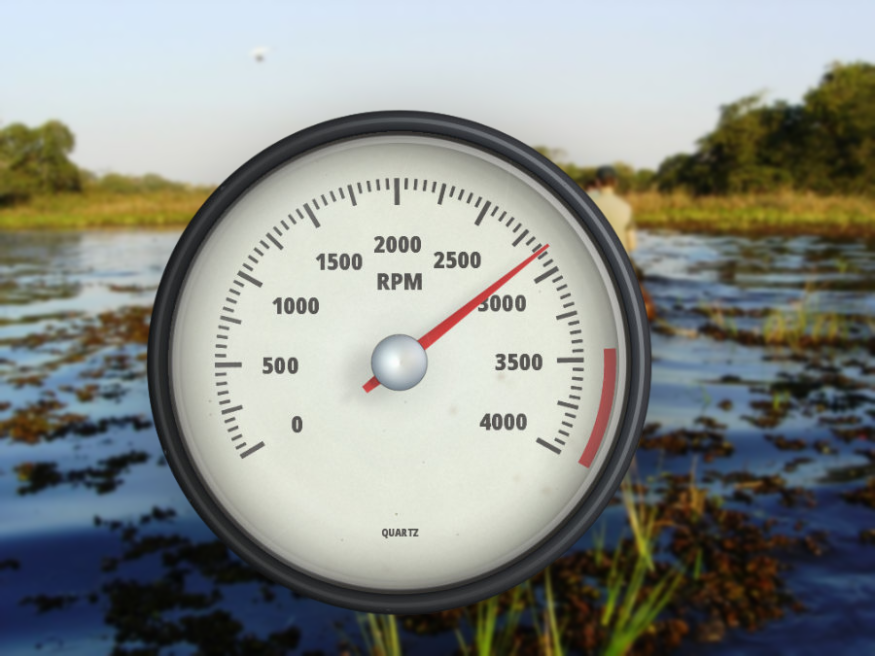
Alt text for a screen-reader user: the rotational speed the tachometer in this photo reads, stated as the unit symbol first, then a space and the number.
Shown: rpm 2875
